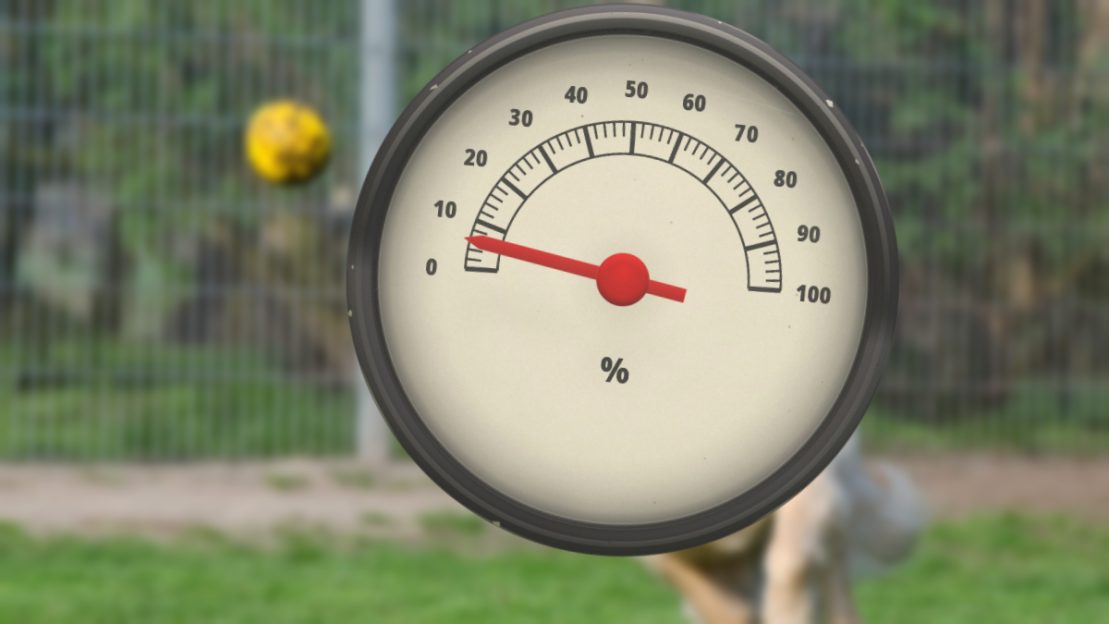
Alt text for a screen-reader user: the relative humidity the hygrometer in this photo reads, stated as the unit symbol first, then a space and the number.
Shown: % 6
